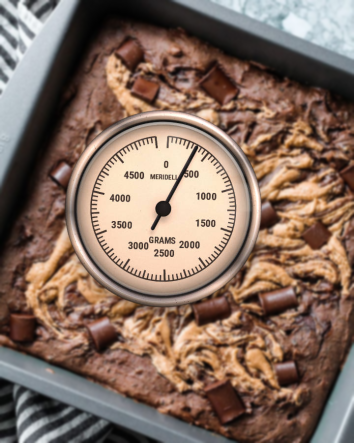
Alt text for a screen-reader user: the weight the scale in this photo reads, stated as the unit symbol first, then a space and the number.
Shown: g 350
